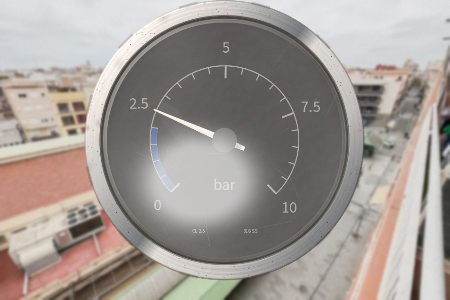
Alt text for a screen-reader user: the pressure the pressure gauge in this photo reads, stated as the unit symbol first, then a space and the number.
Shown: bar 2.5
